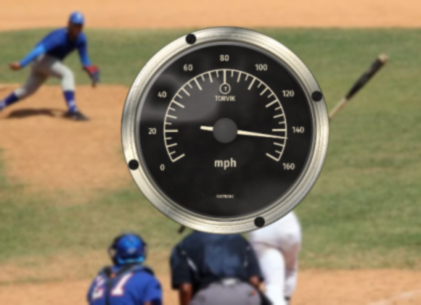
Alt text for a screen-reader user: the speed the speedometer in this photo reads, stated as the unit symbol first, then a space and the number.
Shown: mph 145
